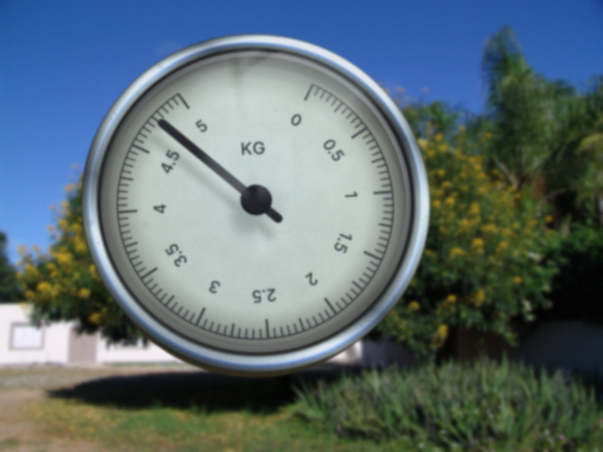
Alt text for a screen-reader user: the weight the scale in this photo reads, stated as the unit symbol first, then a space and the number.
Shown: kg 4.75
